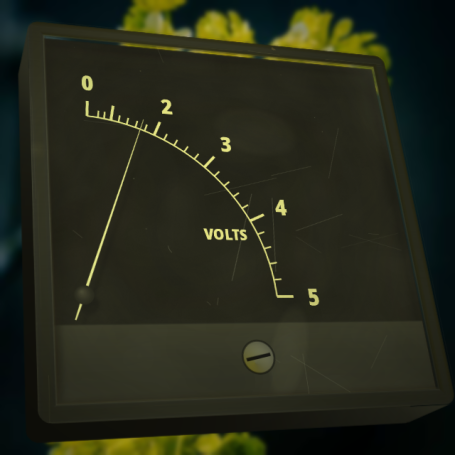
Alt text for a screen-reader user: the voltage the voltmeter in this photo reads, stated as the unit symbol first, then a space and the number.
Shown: V 1.7
